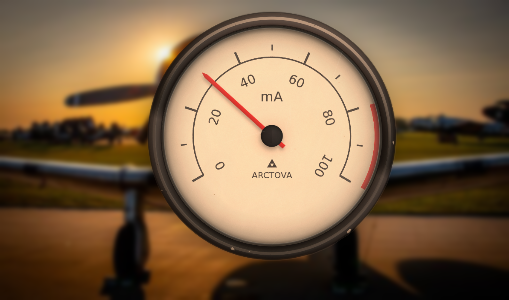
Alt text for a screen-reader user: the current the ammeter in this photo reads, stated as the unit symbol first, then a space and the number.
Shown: mA 30
